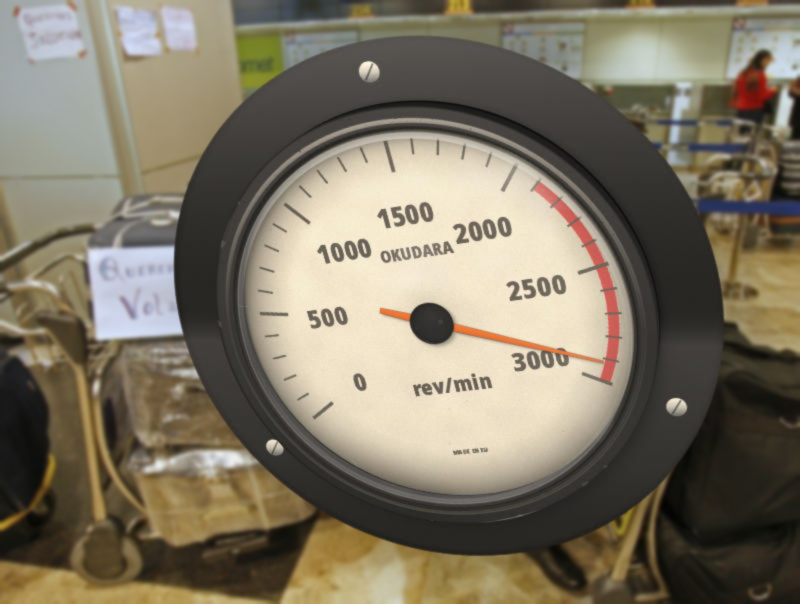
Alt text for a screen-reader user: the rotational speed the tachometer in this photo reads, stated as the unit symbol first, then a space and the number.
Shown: rpm 2900
